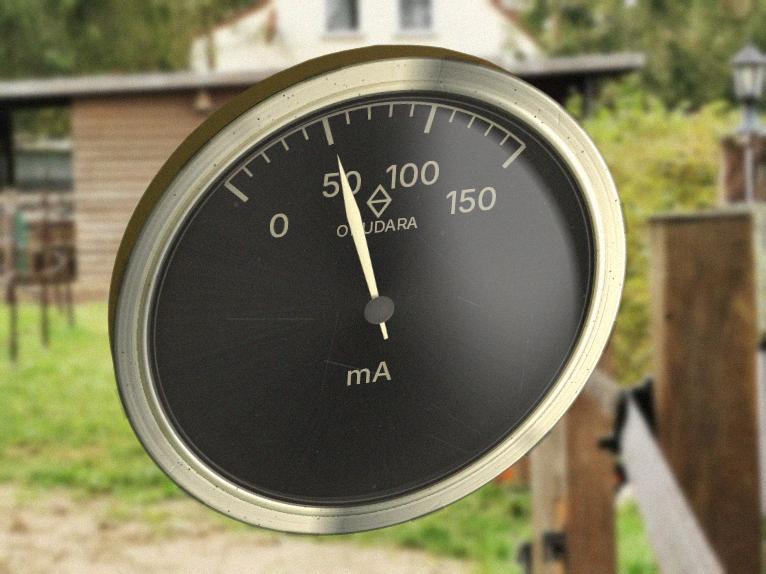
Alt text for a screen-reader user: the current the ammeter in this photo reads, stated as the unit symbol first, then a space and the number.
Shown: mA 50
